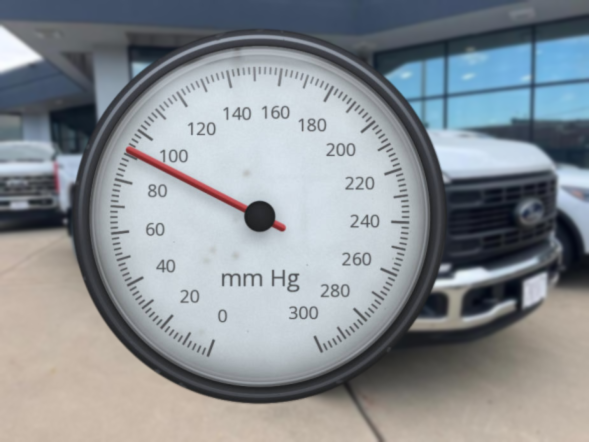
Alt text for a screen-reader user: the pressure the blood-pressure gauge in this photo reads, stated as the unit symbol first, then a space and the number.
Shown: mmHg 92
